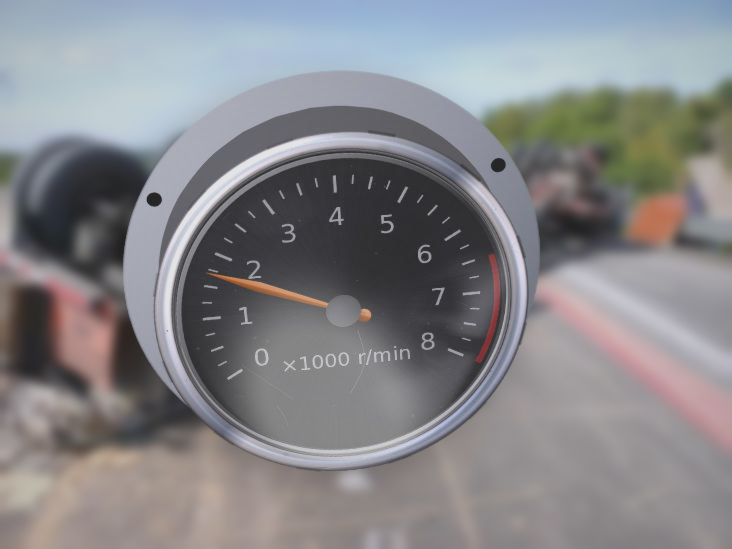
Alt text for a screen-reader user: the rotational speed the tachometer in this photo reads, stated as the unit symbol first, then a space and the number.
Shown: rpm 1750
